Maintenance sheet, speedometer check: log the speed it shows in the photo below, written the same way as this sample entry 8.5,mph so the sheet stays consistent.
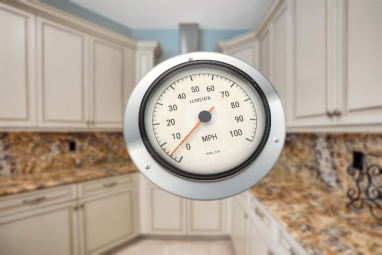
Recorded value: 4,mph
